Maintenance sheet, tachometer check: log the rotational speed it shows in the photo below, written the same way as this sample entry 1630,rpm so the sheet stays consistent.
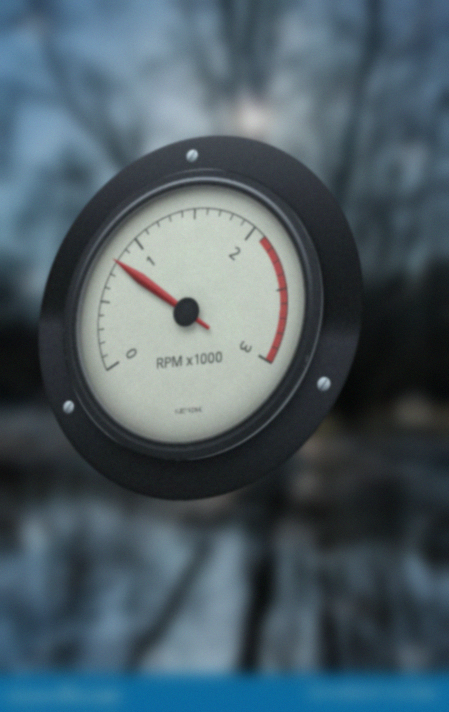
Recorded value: 800,rpm
